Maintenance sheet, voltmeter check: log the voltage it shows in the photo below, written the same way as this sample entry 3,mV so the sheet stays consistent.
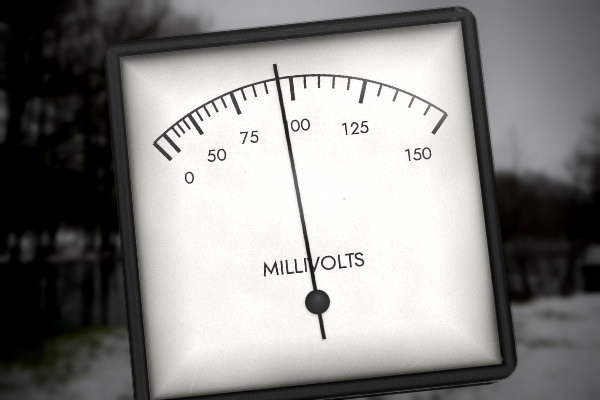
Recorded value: 95,mV
